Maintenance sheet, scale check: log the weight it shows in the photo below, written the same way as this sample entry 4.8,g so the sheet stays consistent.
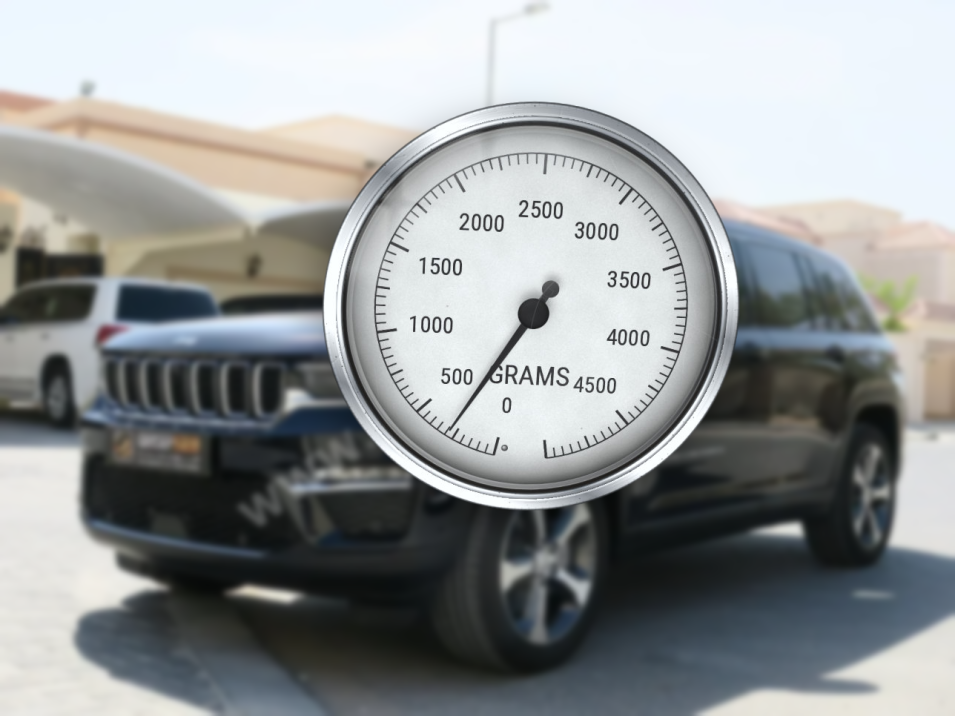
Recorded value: 300,g
